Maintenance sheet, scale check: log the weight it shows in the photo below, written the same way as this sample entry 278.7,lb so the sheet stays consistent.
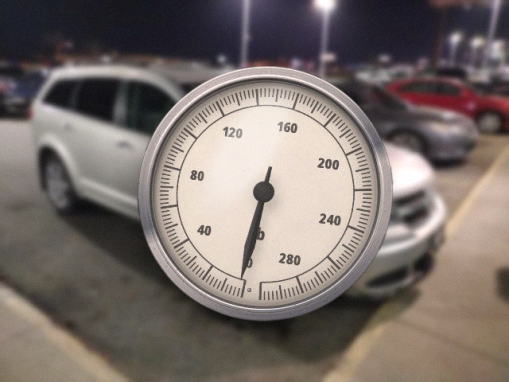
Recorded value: 2,lb
